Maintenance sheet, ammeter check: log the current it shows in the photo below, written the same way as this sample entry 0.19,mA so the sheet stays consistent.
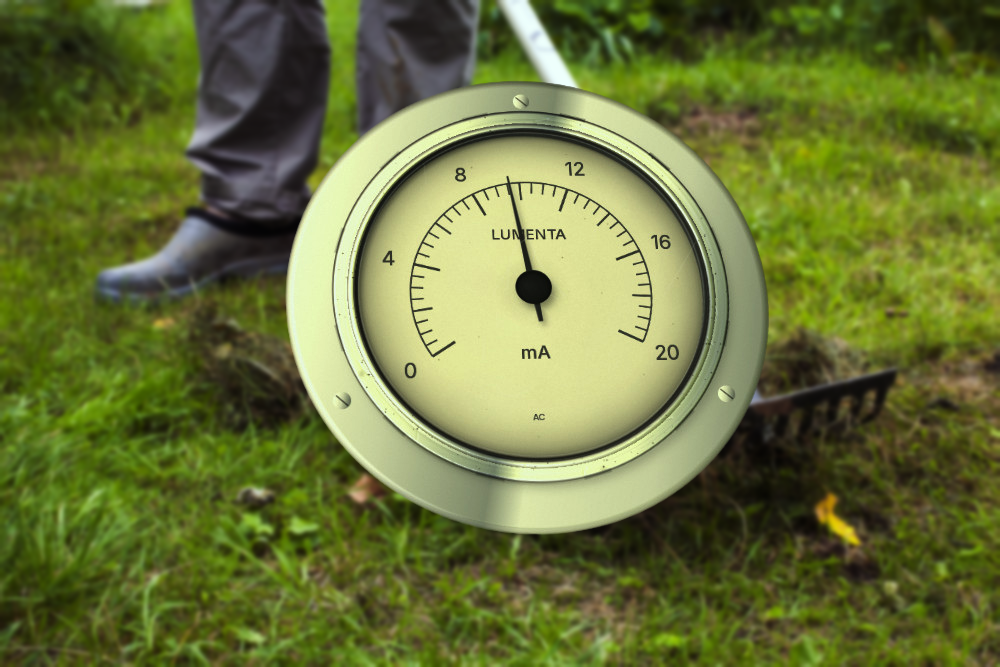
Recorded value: 9.5,mA
